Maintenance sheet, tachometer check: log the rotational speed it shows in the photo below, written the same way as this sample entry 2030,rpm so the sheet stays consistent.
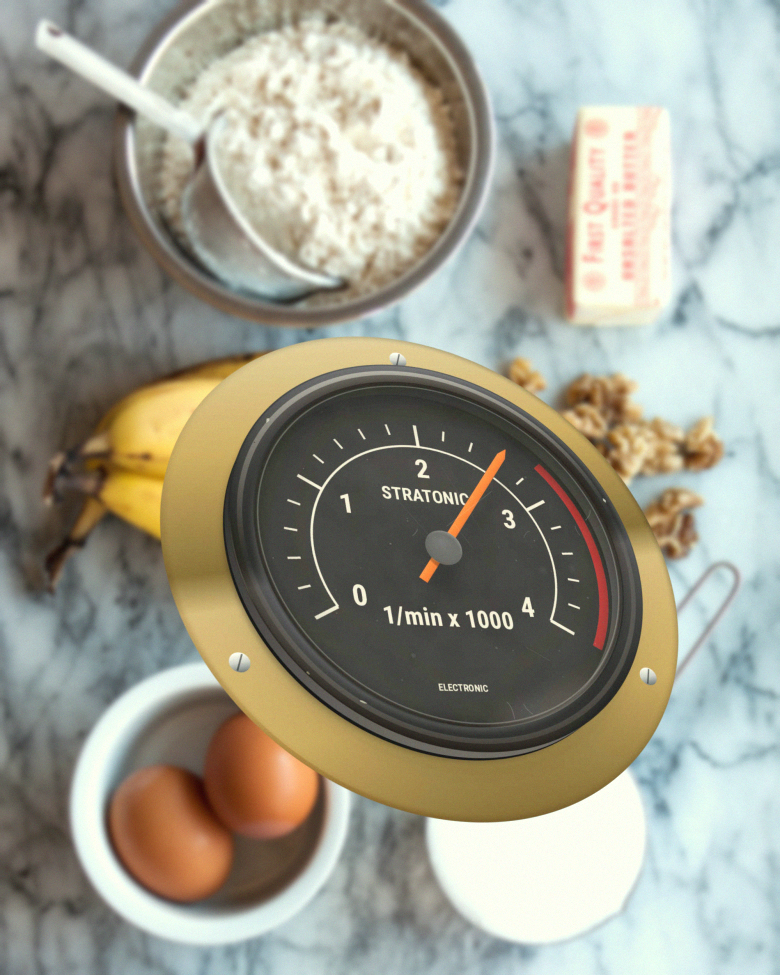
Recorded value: 2600,rpm
